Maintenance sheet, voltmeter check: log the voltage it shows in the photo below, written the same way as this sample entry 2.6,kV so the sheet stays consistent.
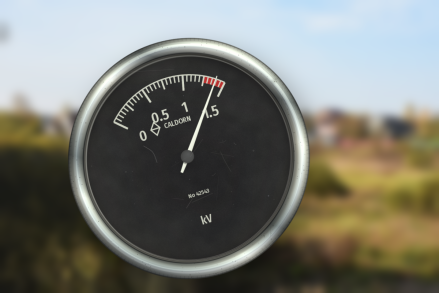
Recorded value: 1.4,kV
